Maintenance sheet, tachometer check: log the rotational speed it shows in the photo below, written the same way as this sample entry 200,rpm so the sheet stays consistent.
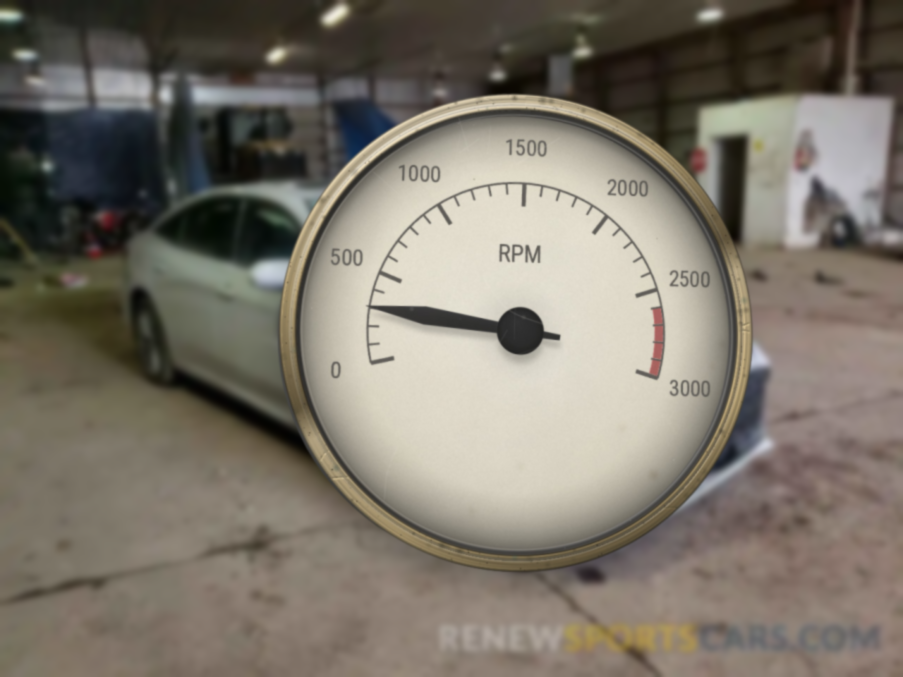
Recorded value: 300,rpm
